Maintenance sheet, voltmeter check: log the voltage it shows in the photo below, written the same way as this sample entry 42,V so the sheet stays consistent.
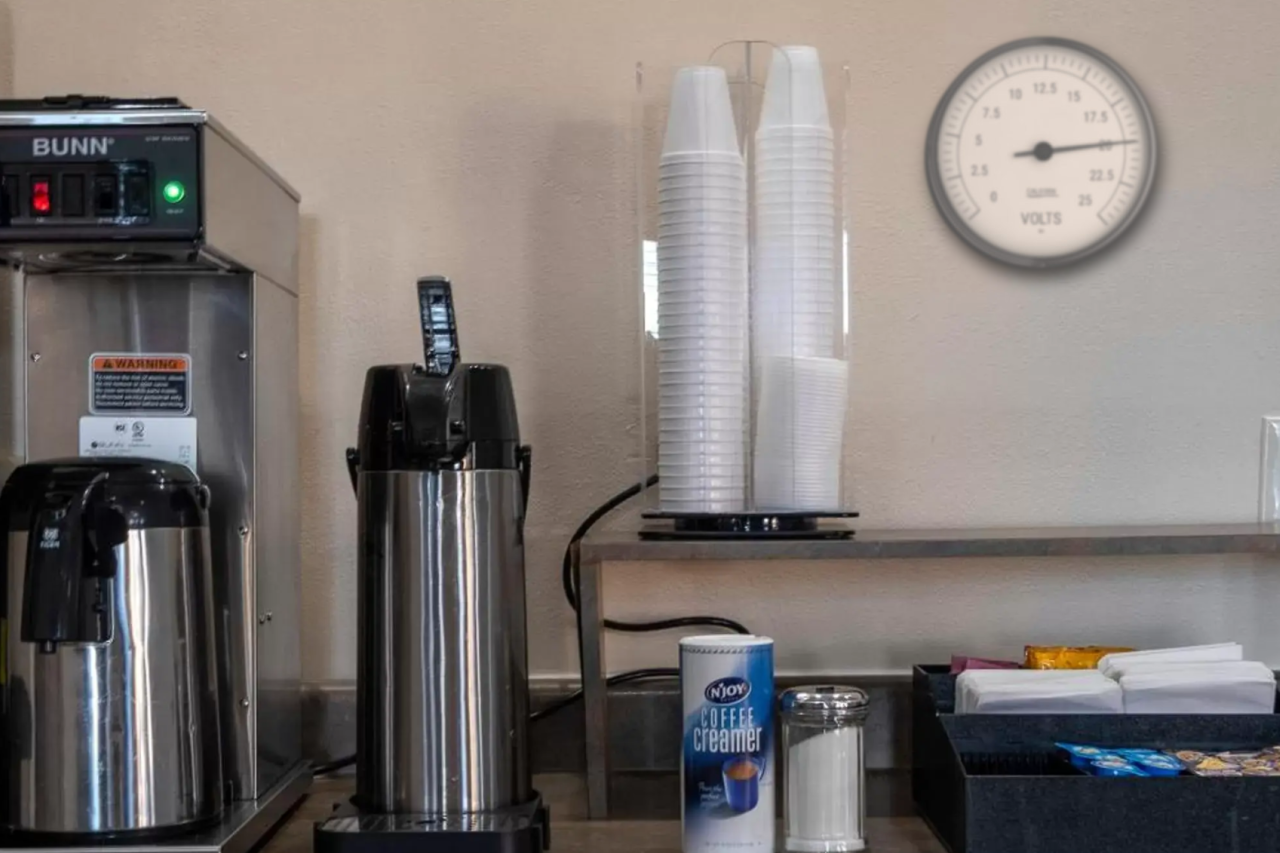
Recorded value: 20,V
